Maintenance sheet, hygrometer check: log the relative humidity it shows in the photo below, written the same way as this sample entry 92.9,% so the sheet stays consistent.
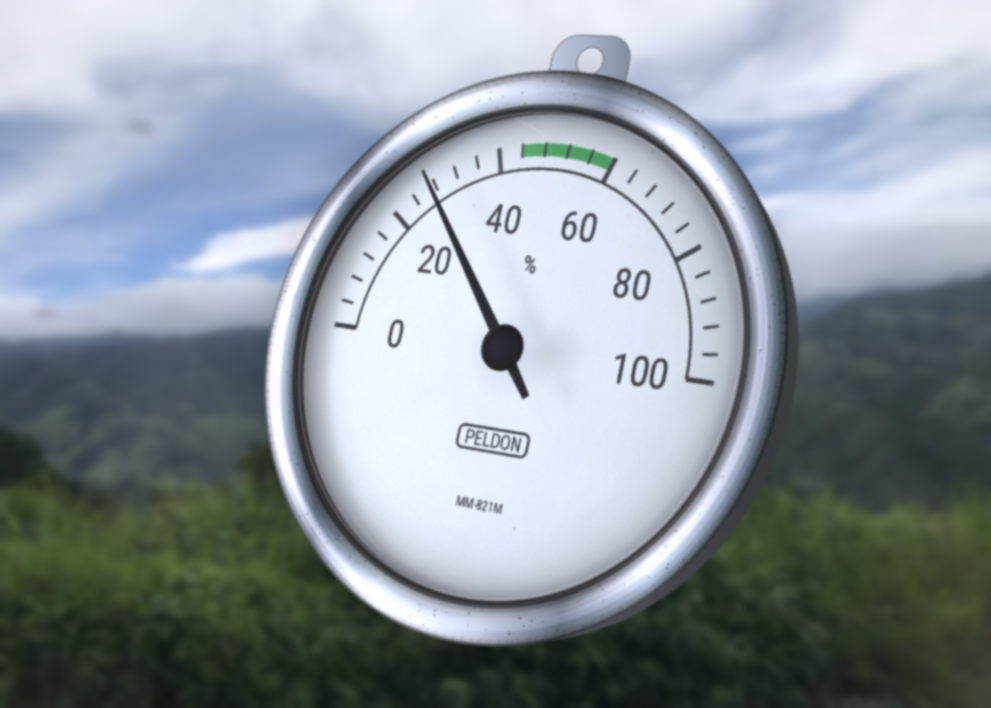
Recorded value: 28,%
